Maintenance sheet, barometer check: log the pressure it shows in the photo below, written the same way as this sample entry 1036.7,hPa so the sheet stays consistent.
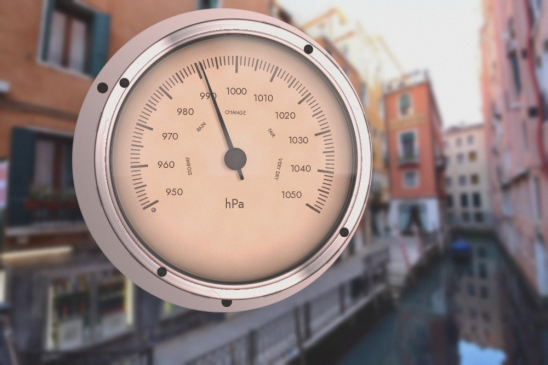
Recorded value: 991,hPa
